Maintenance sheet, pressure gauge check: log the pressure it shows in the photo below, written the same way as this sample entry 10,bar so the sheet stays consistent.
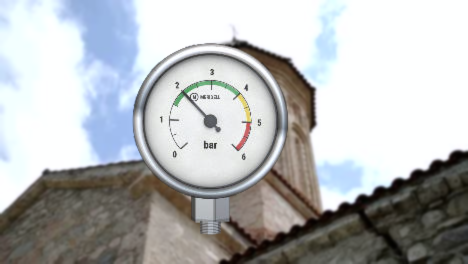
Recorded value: 2,bar
